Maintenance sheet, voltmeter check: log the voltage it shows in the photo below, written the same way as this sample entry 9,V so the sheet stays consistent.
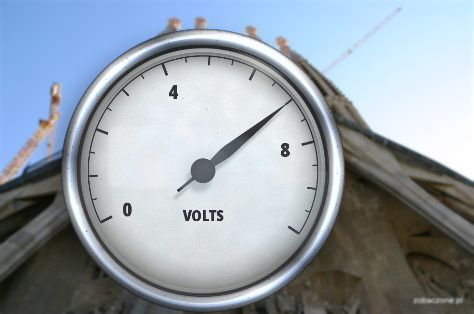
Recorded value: 7,V
